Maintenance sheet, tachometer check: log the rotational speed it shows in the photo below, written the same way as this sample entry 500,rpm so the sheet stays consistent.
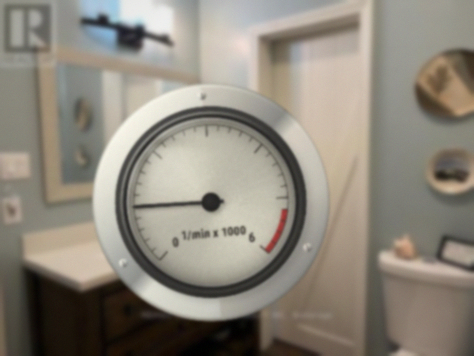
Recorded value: 1000,rpm
